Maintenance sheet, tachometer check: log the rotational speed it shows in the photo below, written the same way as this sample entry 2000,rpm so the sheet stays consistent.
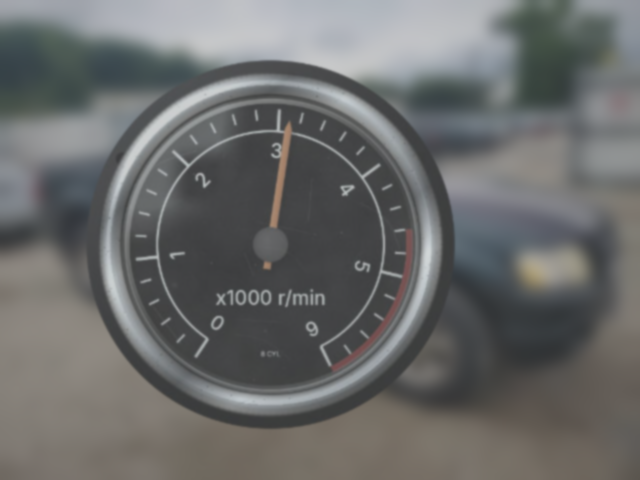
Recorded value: 3100,rpm
